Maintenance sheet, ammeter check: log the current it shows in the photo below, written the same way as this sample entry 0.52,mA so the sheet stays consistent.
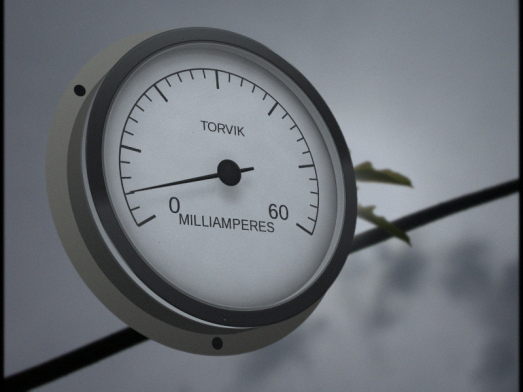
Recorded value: 4,mA
